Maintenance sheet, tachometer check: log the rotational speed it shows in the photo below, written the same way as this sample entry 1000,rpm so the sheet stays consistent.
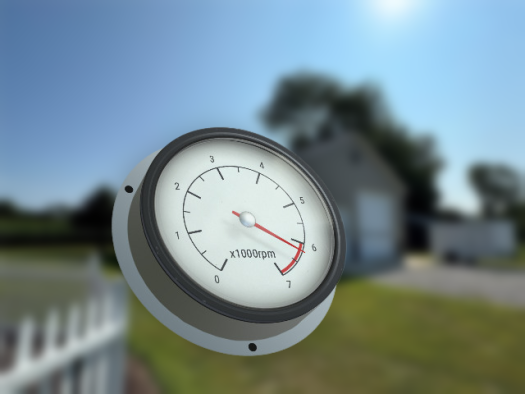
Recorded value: 6250,rpm
